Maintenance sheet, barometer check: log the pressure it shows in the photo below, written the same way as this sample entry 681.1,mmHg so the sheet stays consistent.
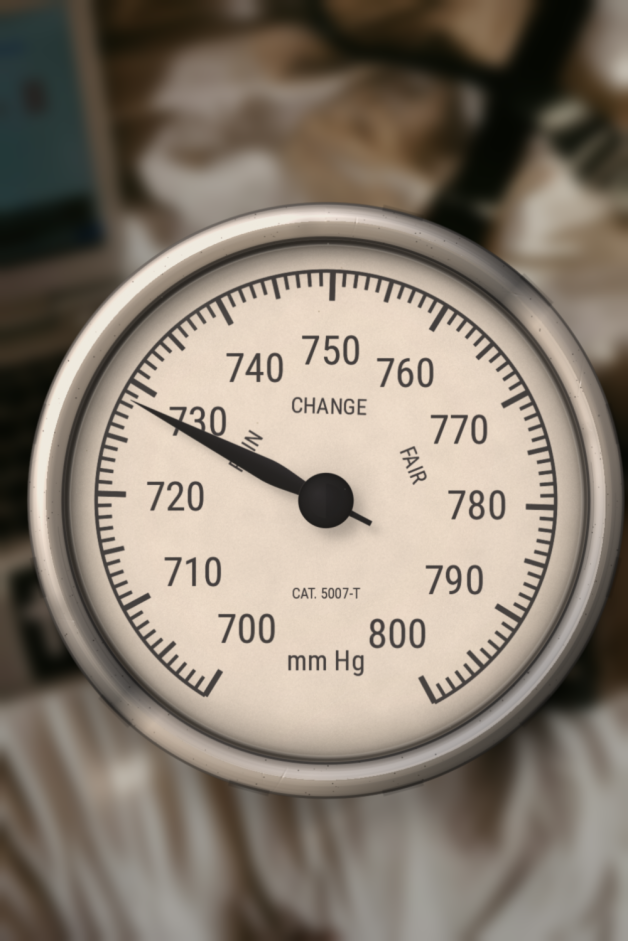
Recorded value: 728.5,mmHg
